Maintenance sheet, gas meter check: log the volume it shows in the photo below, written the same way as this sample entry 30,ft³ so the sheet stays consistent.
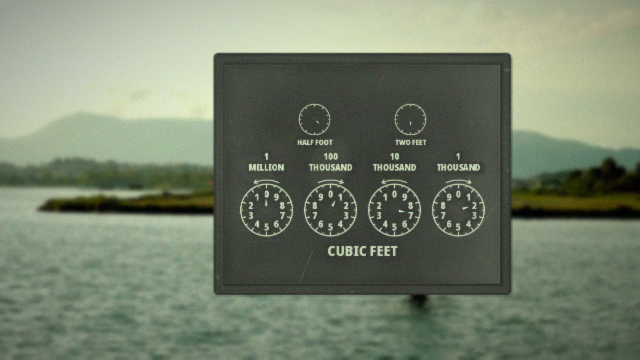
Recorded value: 7200,ft³
